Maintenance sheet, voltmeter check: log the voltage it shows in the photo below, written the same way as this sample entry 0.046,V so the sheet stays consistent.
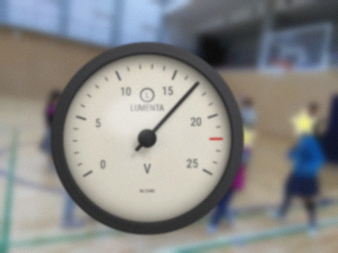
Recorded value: 17,V
